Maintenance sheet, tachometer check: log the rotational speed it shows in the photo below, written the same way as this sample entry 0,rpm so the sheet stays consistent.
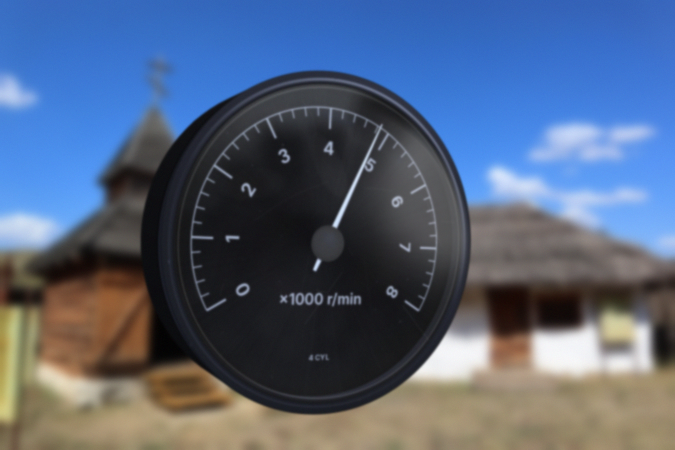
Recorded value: 4800,rpm
